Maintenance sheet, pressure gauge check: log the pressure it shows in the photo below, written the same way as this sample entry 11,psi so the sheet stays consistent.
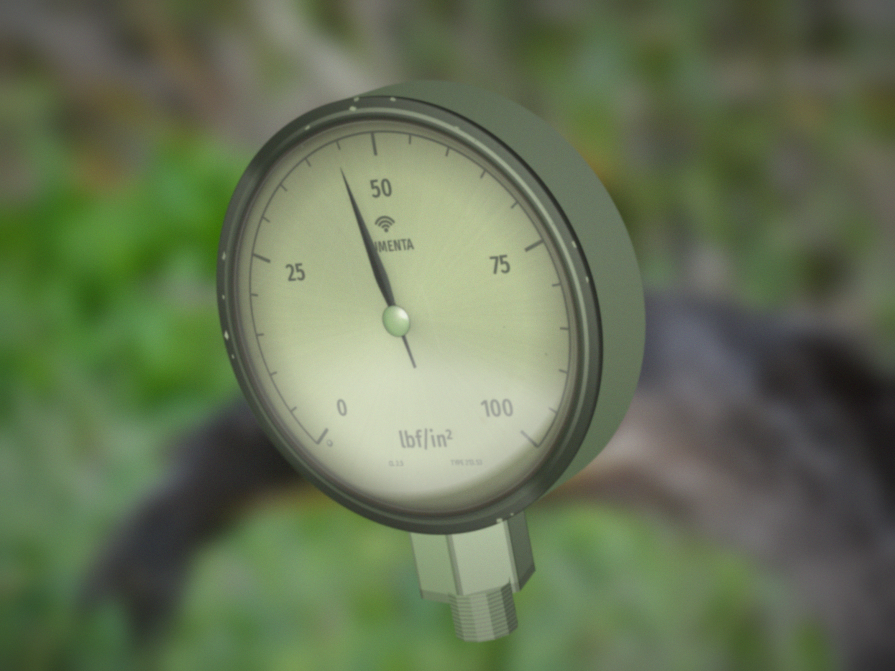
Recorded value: 45,psi
